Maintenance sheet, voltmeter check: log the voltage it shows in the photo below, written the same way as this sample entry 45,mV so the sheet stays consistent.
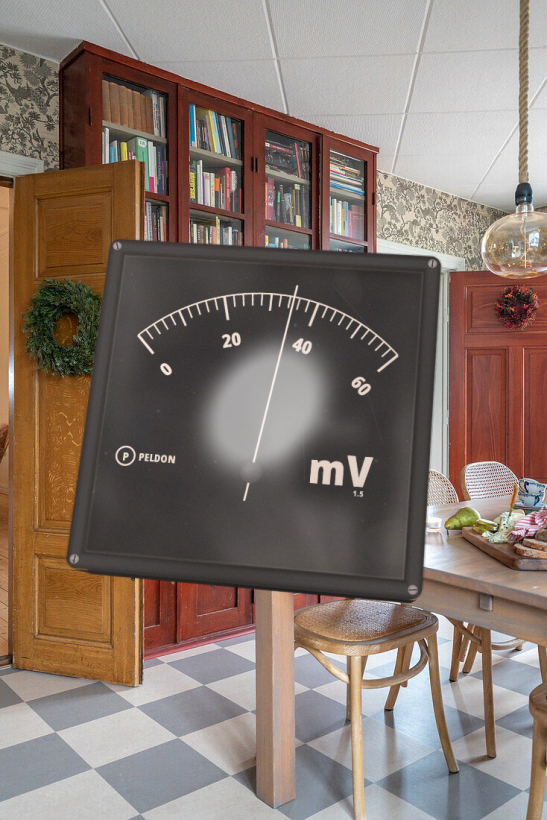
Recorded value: 35,mV
